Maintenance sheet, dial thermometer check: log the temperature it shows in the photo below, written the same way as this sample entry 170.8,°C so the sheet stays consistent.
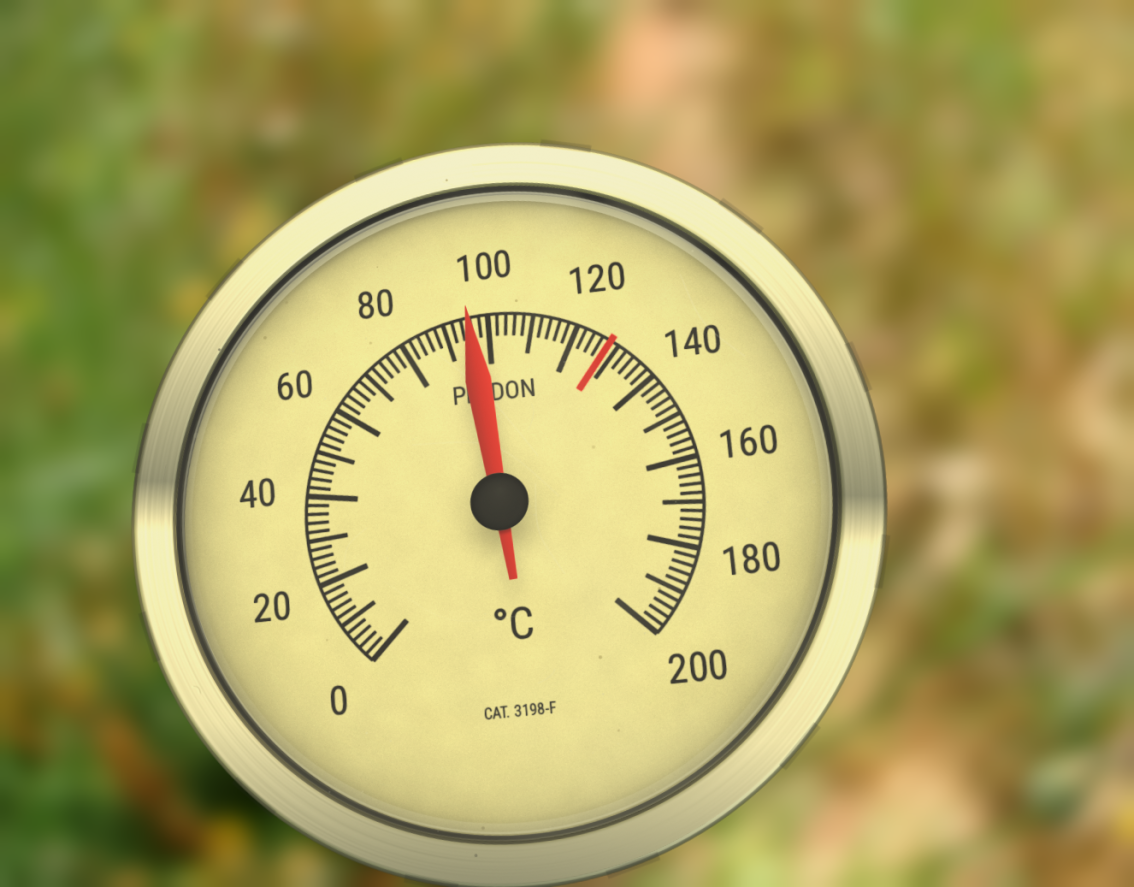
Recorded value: 96,°C
